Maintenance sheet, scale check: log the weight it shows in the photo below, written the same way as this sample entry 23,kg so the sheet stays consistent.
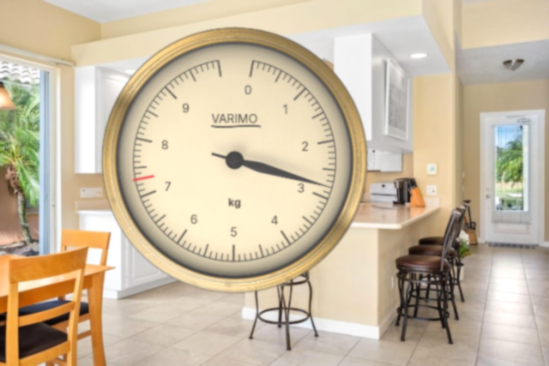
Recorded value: 2.8,kg
